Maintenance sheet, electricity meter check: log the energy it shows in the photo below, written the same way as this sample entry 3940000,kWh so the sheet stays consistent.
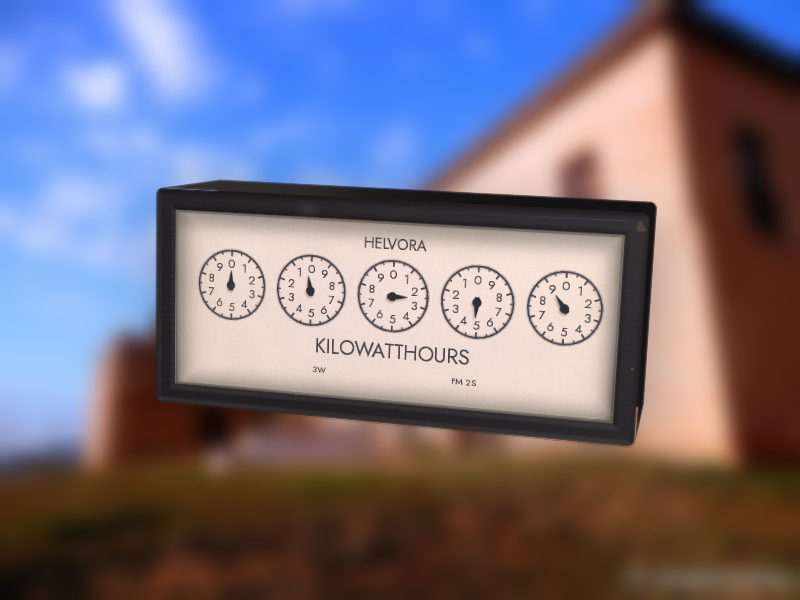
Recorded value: 249,kWh
